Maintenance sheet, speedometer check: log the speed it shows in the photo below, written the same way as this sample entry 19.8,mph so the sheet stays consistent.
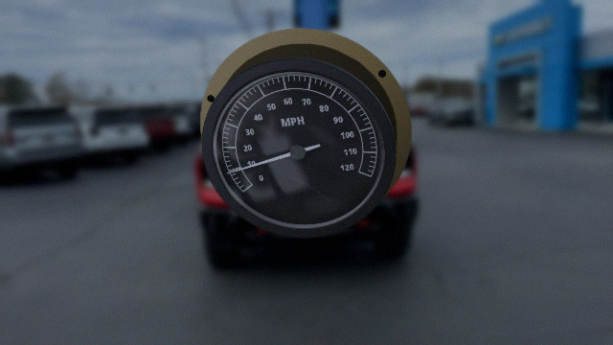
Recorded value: 10,mph
